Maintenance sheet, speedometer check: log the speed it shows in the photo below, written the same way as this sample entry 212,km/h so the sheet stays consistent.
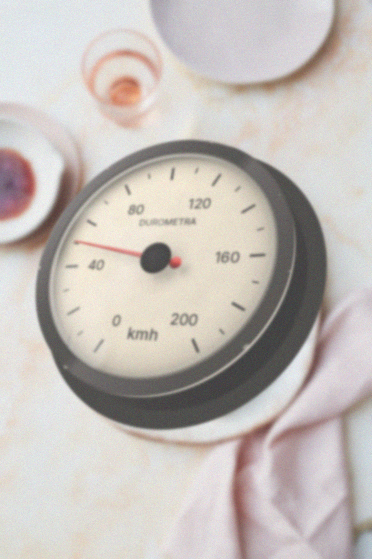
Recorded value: 50,km/h
